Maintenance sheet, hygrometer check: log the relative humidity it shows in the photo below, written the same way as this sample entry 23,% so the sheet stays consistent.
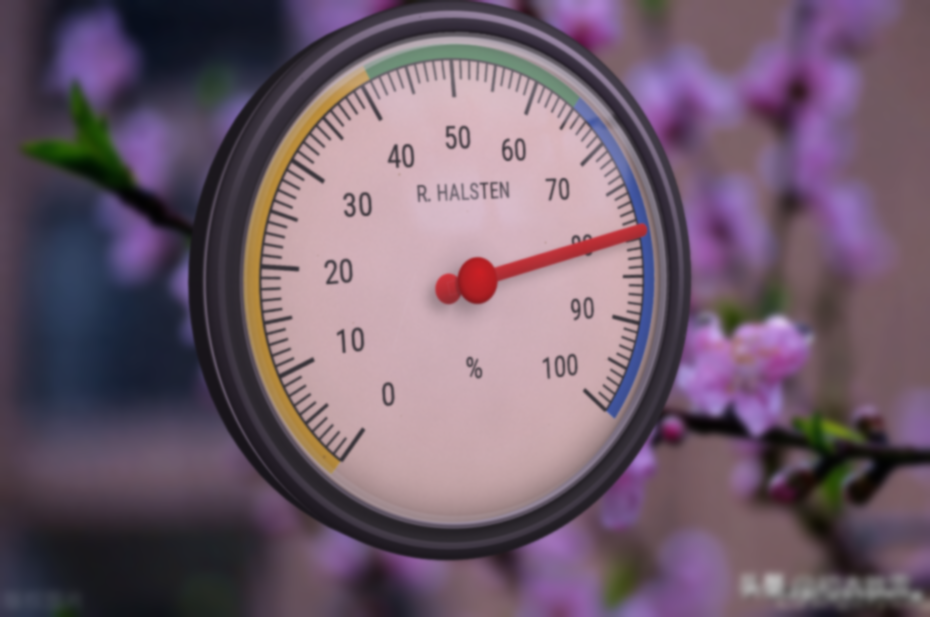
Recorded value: 80,%
